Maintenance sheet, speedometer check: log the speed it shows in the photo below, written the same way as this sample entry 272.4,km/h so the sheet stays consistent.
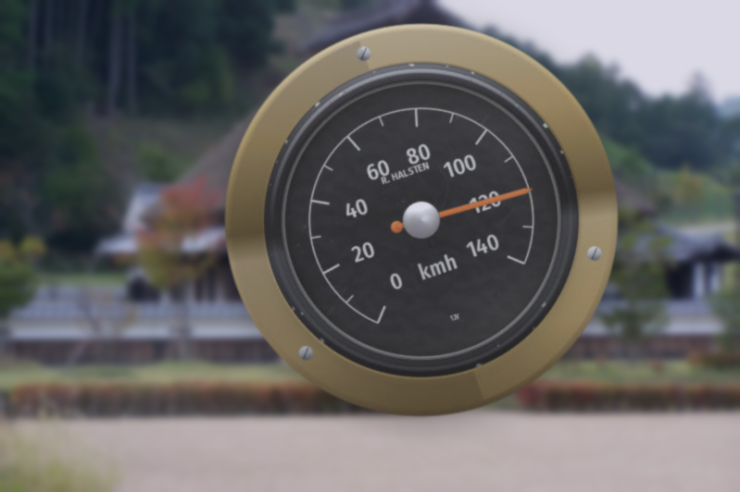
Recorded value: 120,km/h
